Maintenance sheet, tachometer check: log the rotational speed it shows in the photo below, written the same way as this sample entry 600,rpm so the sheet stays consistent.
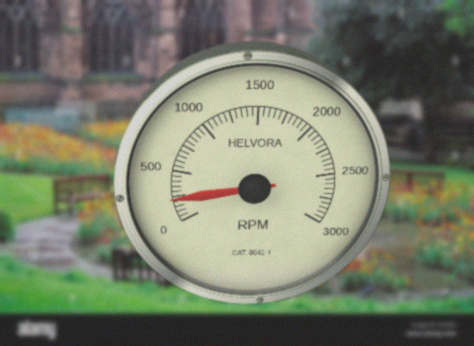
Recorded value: 250,rpm
